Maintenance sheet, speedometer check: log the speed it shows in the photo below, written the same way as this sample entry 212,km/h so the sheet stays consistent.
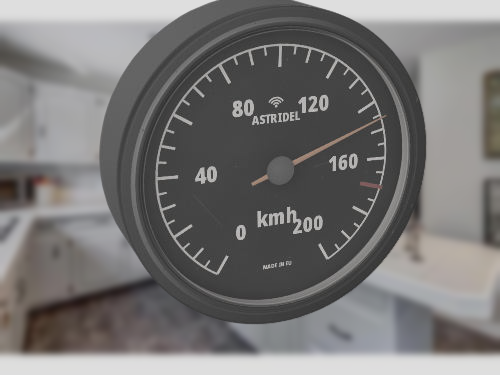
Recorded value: 145,km/h
